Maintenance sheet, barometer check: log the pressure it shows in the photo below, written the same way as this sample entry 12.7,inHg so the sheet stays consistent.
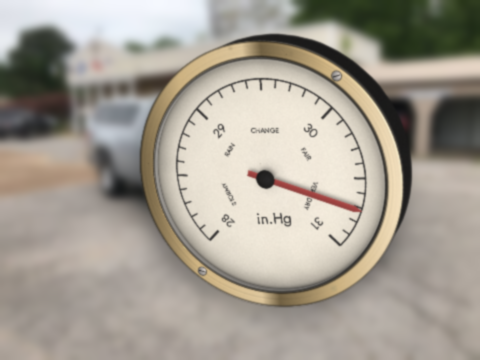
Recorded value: 30.7,inHg
